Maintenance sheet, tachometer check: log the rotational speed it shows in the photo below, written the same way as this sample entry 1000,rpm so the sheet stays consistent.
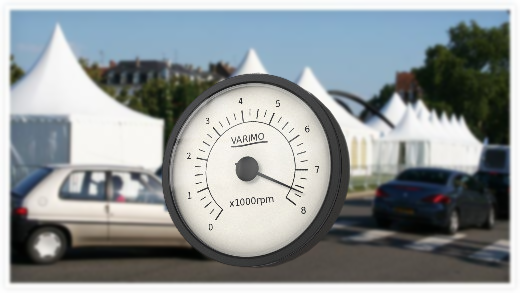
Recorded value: 7625,rpm
